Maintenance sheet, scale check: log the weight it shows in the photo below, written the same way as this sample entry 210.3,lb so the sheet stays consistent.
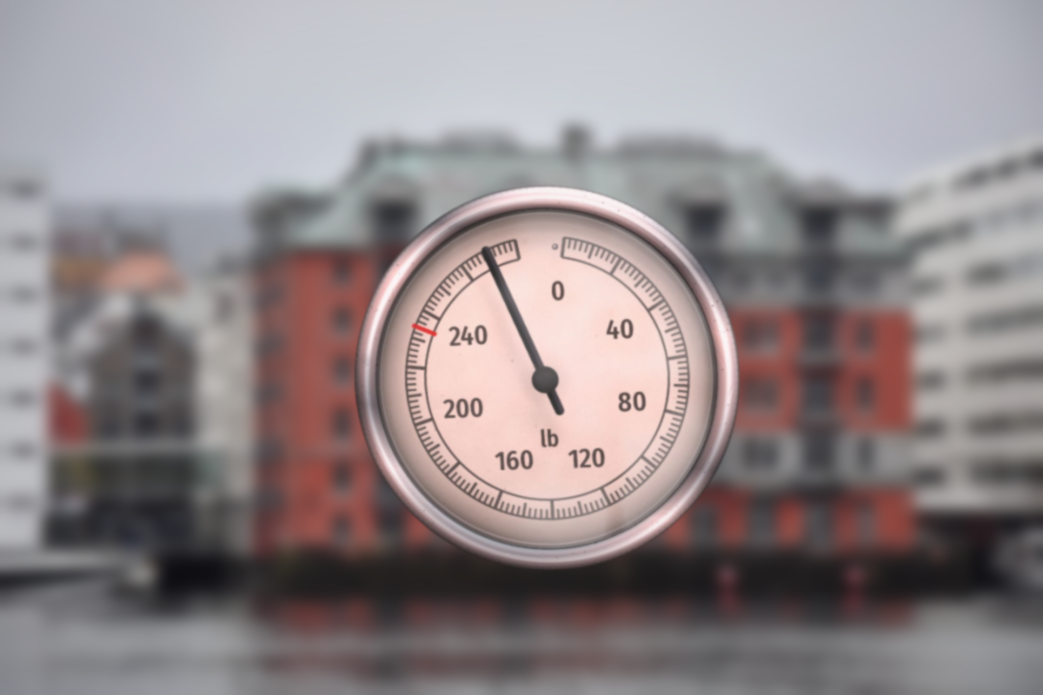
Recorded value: 270,lb
